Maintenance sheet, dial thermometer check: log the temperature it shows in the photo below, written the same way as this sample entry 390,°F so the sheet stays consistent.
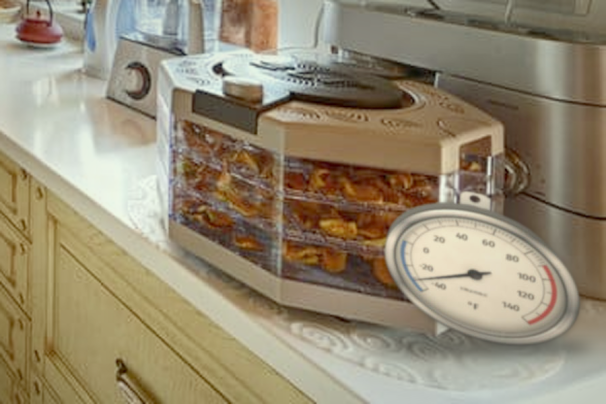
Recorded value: -30,°F
